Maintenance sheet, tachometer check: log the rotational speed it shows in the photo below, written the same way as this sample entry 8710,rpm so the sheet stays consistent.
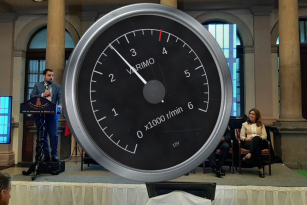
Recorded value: 2600,rpm
